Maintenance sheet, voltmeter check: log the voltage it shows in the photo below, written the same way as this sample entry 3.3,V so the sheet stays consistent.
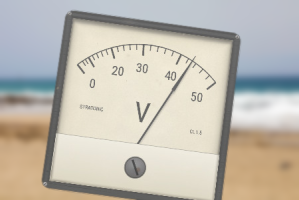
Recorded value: 43,V
